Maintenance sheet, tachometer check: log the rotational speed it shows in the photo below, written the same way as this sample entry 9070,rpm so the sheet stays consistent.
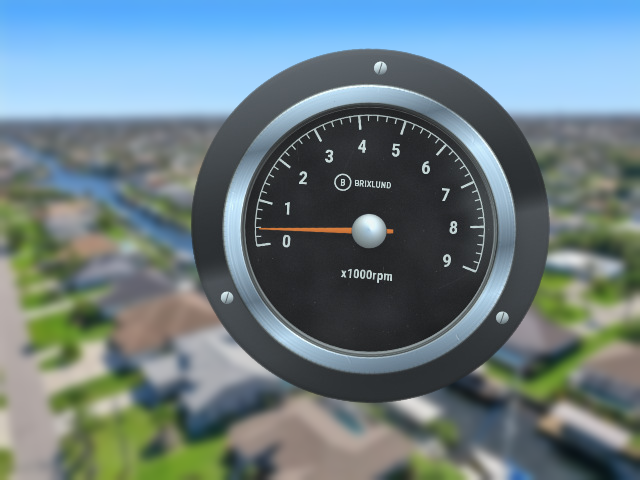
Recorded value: 400,rpm
